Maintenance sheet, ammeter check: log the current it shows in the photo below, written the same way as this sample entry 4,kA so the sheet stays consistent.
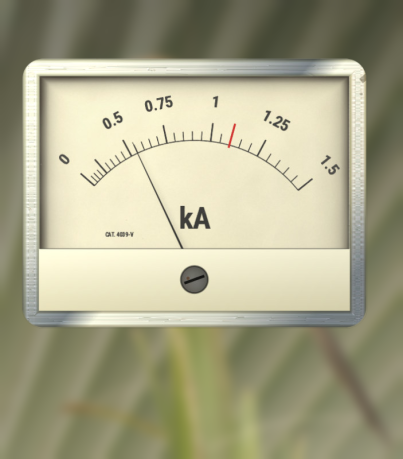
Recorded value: 0.55,kA
